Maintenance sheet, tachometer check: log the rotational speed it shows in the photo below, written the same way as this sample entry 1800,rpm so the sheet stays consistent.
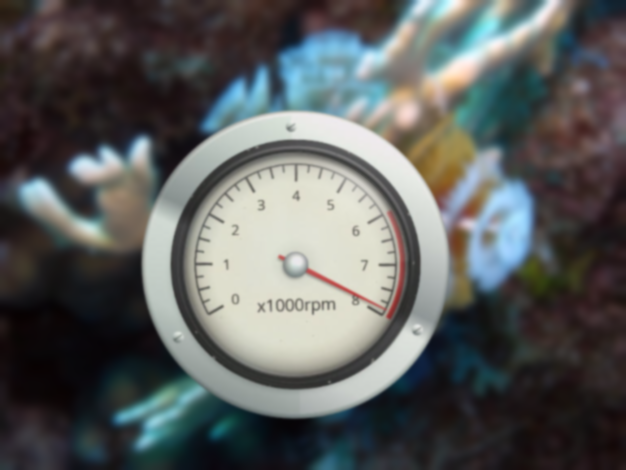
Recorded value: 7875,rpm
